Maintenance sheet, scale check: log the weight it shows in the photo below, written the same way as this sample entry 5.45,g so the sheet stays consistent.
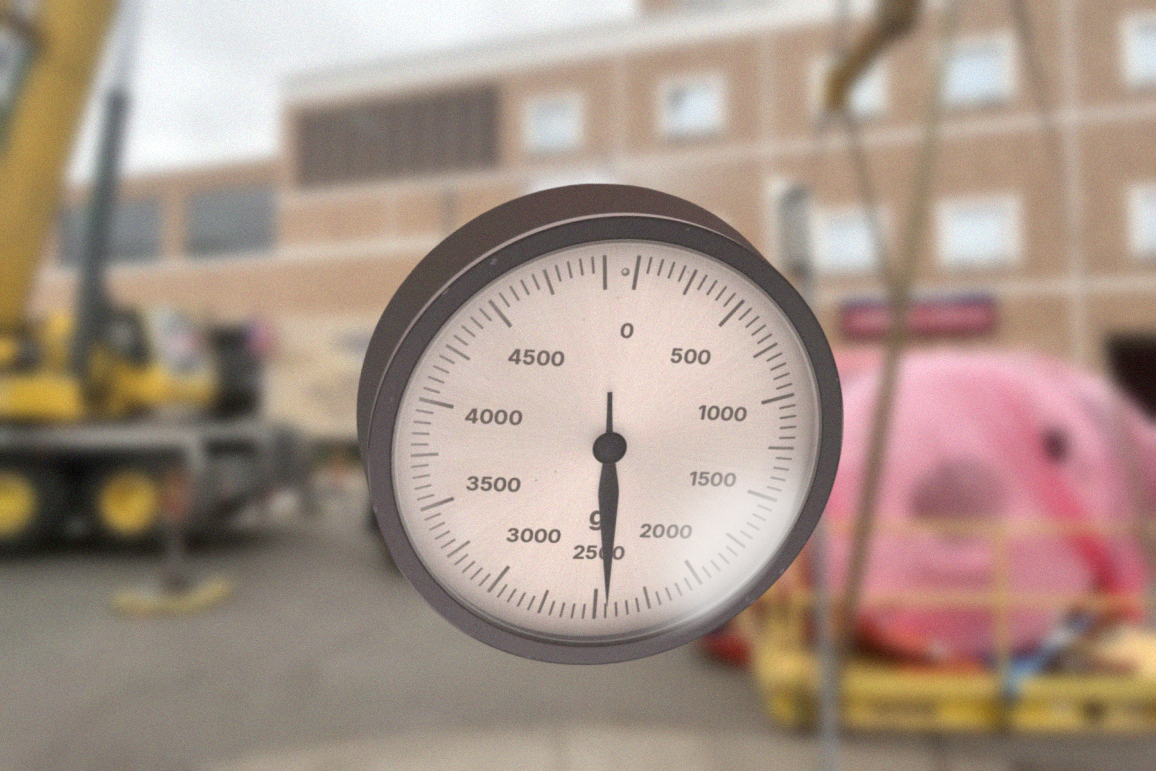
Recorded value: 2450,g
